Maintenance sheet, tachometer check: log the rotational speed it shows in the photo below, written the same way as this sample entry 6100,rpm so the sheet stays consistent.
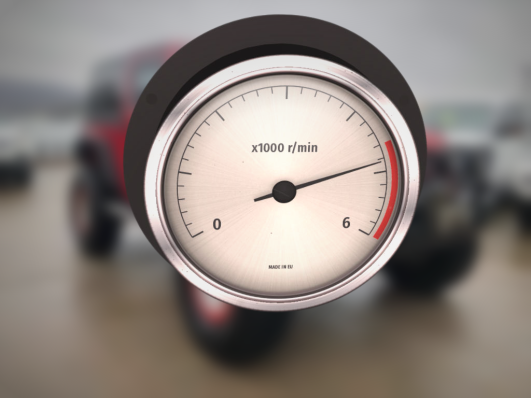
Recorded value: 4800,rpm
